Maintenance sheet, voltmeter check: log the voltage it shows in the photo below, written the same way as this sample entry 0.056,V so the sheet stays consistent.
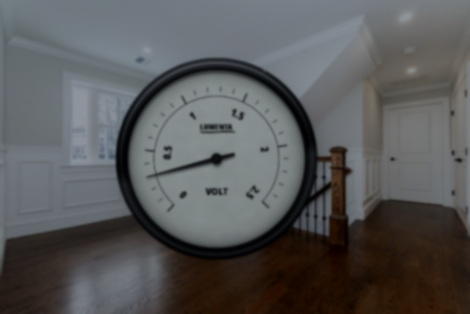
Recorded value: 0.3,V
